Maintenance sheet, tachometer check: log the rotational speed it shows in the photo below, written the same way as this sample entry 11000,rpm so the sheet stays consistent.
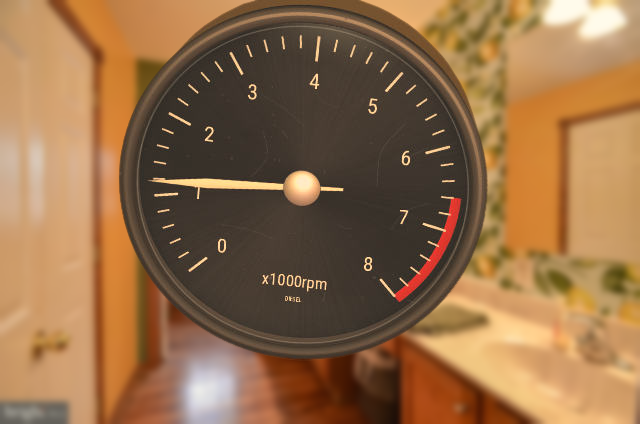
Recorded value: 1200,rpm
